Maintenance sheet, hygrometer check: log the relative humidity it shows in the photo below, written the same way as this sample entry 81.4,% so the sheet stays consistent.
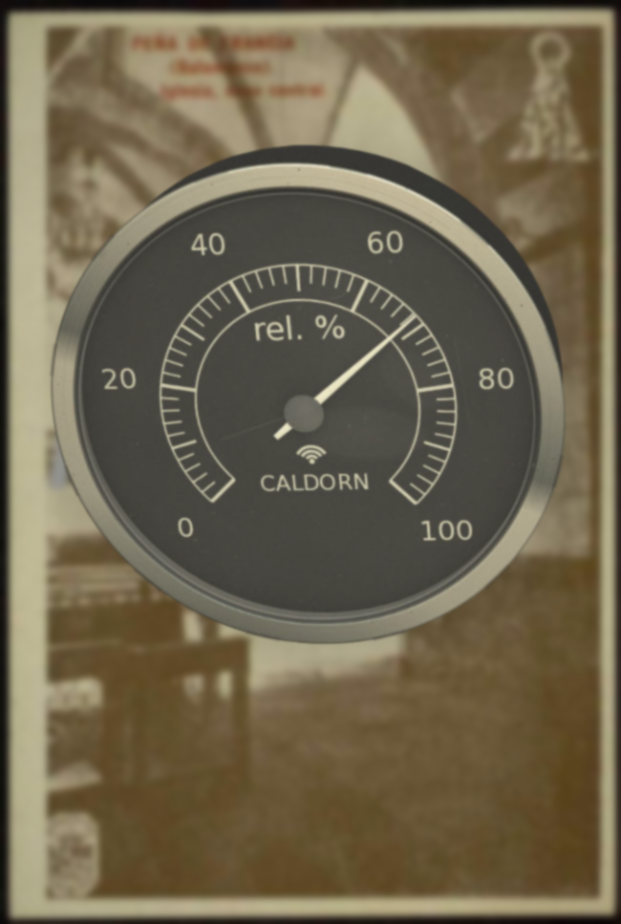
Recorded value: 68,%
